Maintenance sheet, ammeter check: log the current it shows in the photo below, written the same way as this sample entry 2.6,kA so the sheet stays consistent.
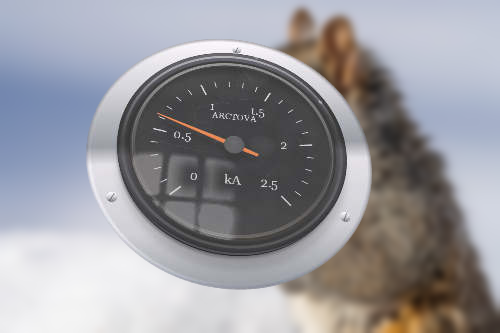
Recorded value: 0.6,kA
